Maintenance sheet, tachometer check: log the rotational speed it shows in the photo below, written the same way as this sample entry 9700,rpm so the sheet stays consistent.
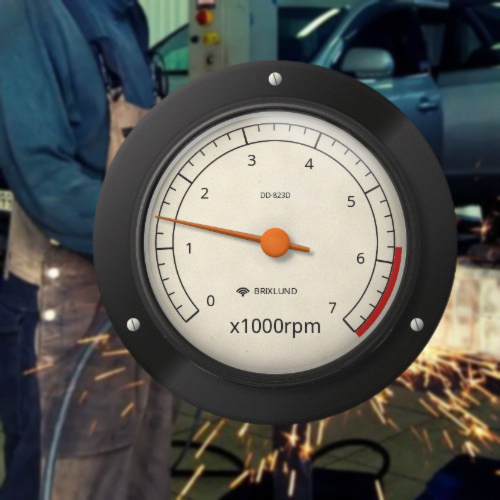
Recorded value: 1400,rpm
